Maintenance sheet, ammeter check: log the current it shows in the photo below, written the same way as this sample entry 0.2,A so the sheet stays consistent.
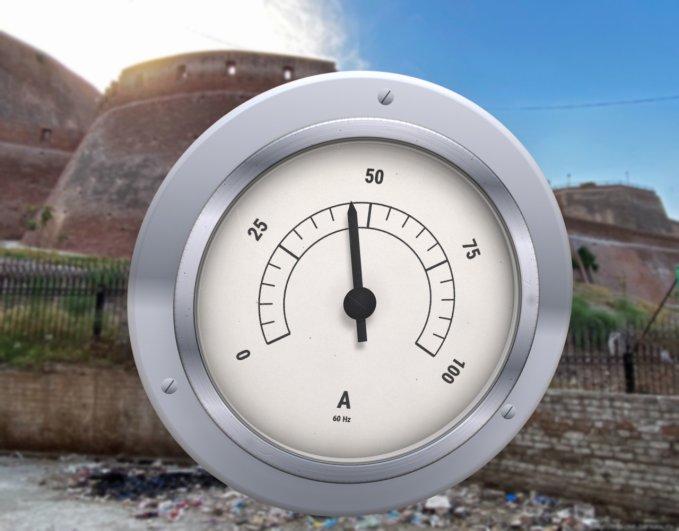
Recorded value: 45,A
